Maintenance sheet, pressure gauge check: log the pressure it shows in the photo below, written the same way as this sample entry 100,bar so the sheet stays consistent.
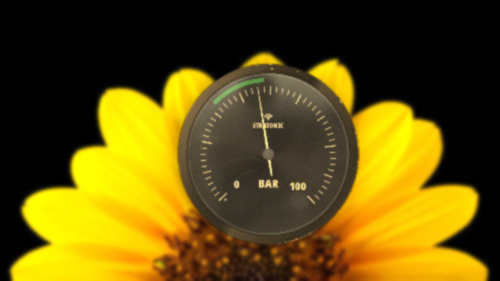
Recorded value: 46,bar
